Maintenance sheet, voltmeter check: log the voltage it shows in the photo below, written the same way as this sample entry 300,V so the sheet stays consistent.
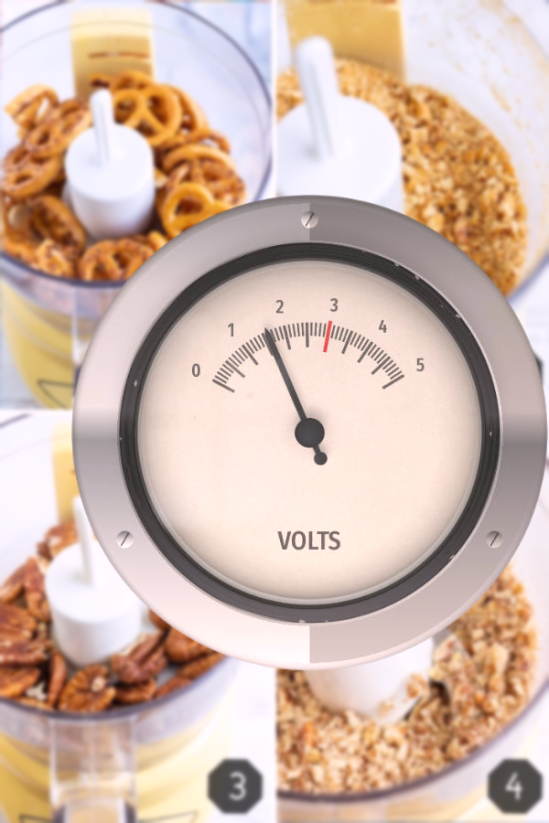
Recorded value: 1.6,V
